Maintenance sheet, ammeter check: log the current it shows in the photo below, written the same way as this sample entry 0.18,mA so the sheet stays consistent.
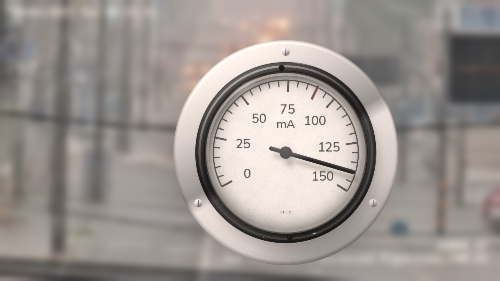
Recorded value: 140,mA
